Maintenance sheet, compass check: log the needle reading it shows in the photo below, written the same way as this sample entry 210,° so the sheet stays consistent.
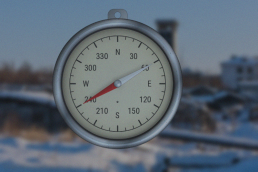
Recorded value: 240,°
